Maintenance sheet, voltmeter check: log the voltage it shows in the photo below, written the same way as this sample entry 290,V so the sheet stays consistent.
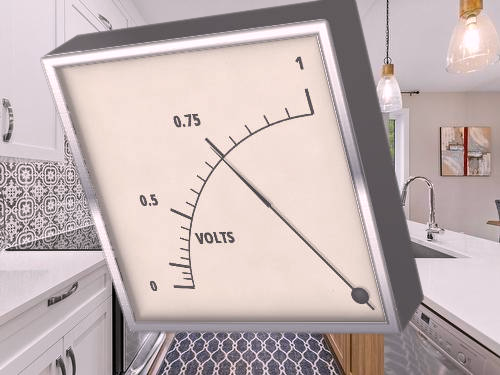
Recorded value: 0.75,V
